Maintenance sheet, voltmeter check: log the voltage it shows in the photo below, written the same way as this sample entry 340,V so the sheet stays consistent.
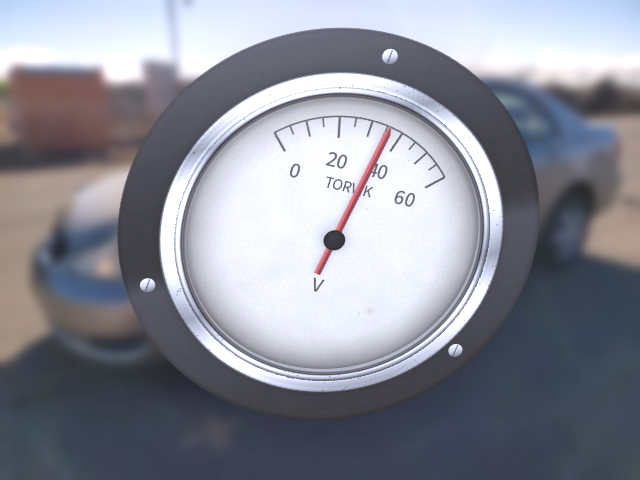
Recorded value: 35,V
